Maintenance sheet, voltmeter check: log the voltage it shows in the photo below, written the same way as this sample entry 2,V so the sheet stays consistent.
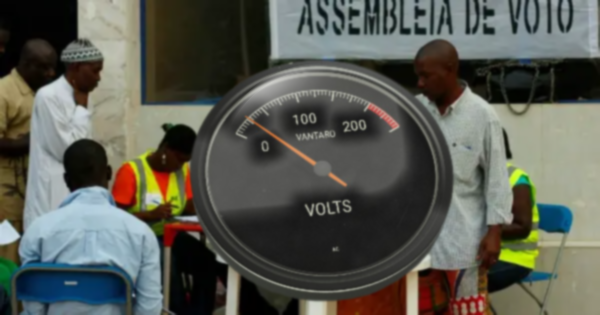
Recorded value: 25,V
